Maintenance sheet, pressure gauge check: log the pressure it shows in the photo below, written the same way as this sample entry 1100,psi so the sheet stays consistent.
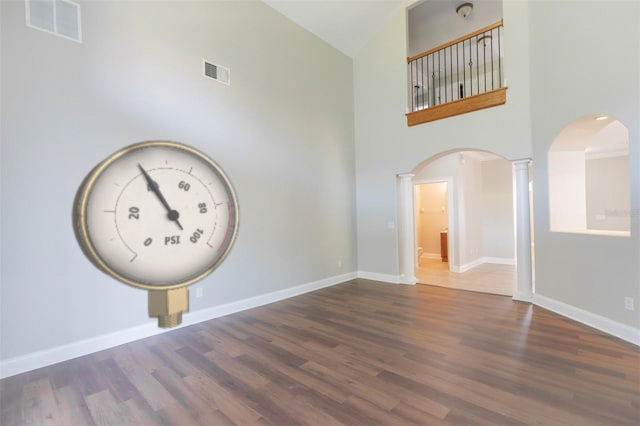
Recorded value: 40,psi
